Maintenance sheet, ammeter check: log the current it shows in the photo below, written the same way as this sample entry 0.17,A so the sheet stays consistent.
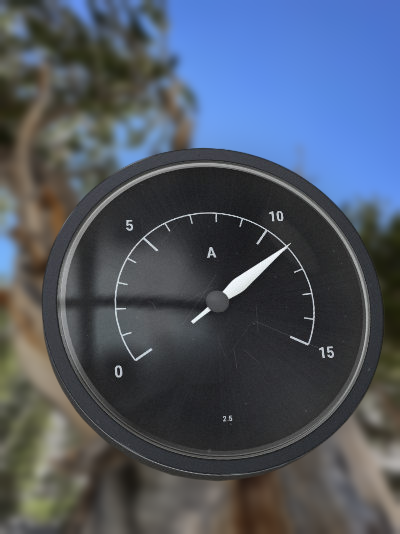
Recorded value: 11,A
